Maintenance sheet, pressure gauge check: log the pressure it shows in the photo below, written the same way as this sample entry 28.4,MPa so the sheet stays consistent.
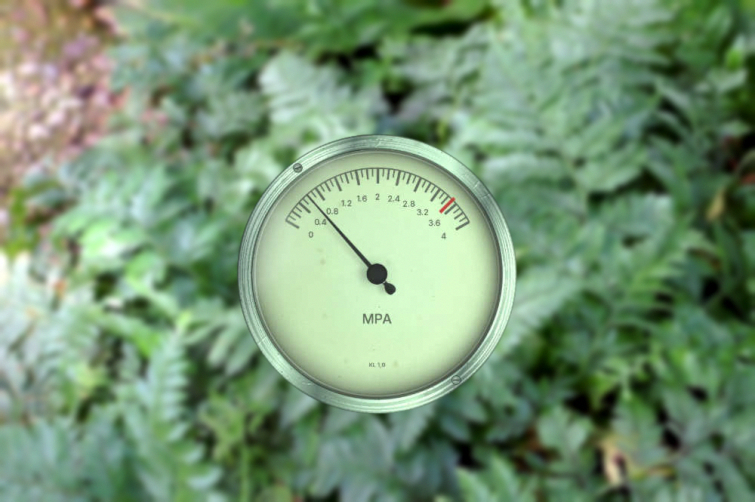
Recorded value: 0.6,MPa
